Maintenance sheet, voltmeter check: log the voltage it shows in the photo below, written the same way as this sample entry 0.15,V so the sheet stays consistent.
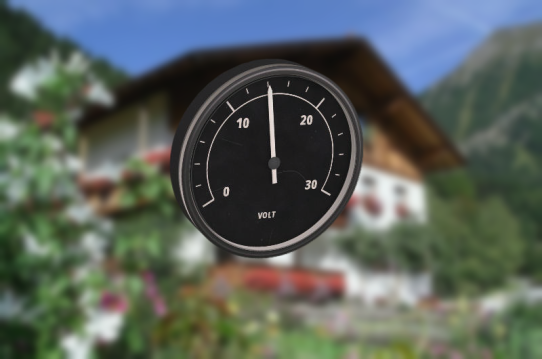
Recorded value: 14,V
